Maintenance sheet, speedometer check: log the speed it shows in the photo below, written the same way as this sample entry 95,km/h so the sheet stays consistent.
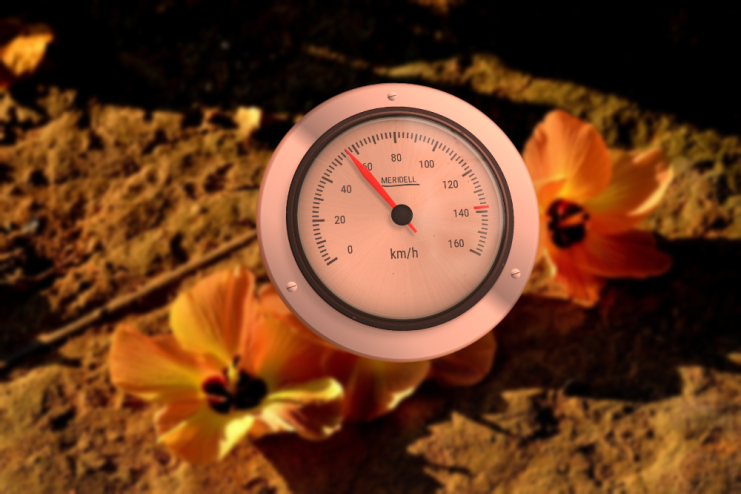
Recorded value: 56,km/h
